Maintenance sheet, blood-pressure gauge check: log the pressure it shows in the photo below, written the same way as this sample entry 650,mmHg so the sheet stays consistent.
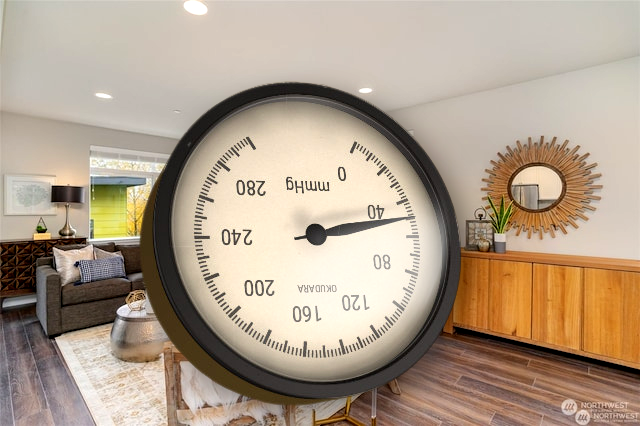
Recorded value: 50,mmHg
